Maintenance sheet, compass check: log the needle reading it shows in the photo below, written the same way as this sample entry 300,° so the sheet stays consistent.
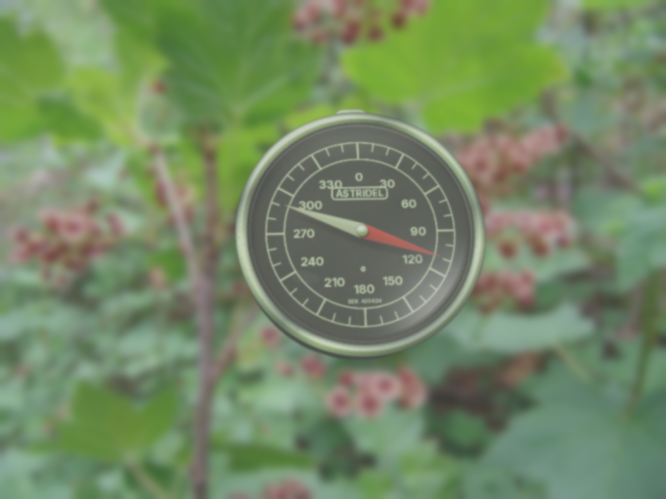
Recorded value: 110,°
